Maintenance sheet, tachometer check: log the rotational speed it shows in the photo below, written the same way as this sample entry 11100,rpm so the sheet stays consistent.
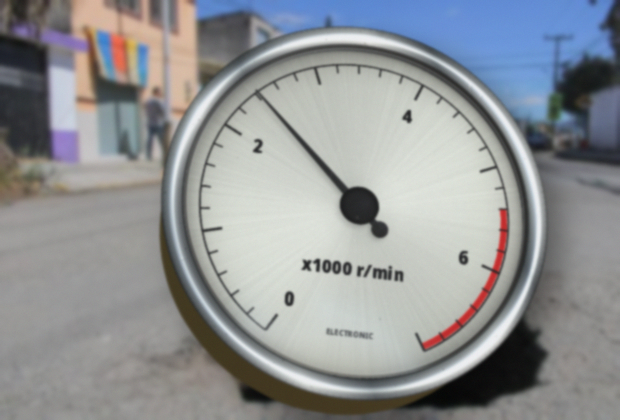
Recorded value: 2400,rpm
